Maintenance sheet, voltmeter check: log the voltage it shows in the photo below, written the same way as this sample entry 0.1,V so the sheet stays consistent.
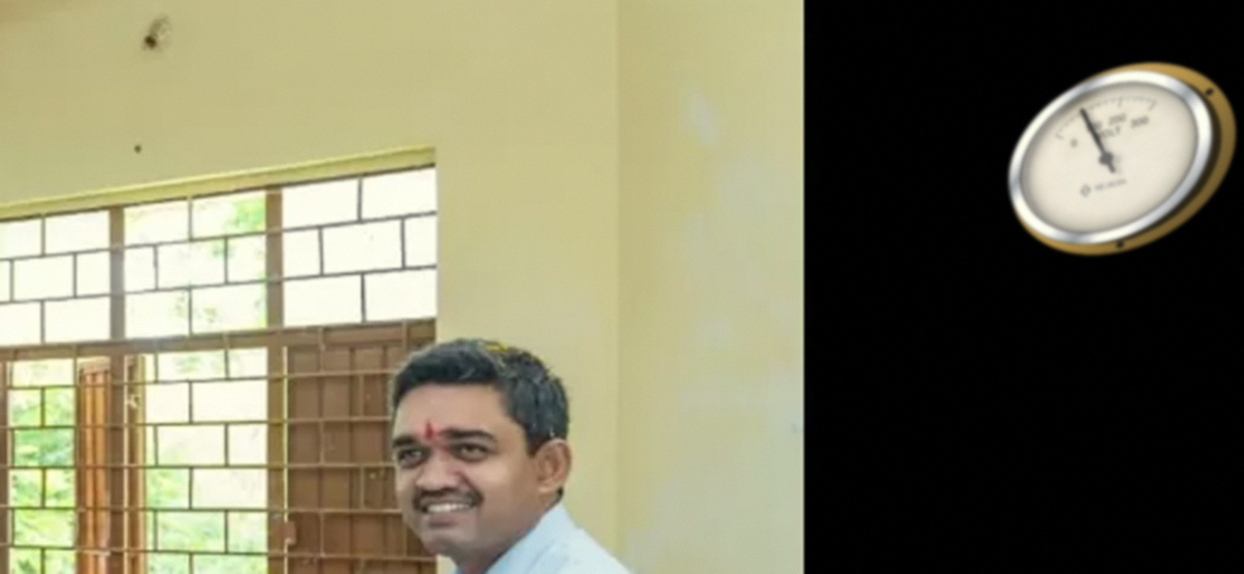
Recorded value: 100,V
